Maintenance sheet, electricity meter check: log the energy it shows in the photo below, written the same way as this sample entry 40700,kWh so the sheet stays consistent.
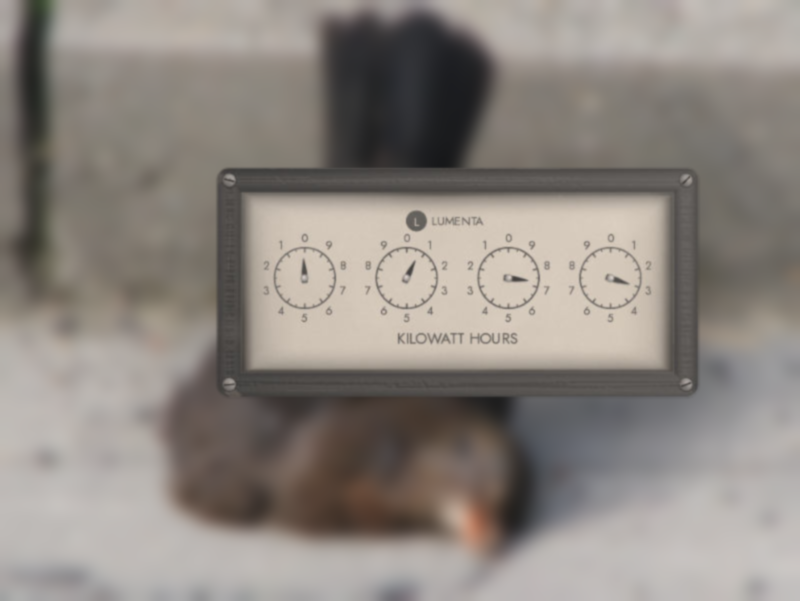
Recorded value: 73,kWh
